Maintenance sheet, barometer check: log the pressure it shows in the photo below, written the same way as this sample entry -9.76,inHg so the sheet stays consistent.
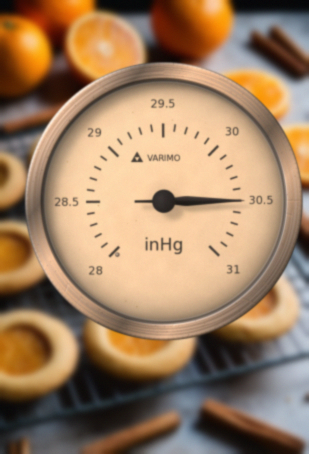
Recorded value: 30.5,inHg
